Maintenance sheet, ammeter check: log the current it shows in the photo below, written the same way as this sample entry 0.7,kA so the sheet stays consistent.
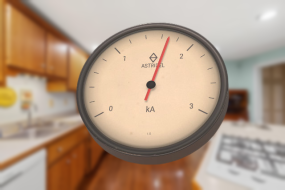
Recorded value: 1.7,kA
